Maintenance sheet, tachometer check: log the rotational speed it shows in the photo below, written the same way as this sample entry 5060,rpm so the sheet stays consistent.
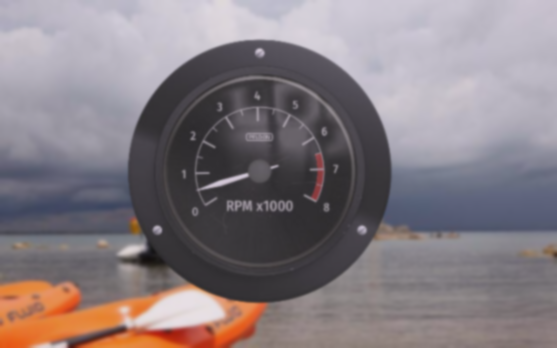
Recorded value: 500,rpm
